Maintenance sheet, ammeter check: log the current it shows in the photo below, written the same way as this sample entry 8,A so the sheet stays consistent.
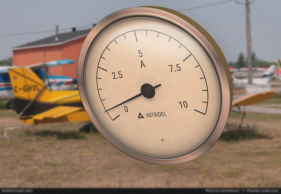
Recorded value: 0.5,A
